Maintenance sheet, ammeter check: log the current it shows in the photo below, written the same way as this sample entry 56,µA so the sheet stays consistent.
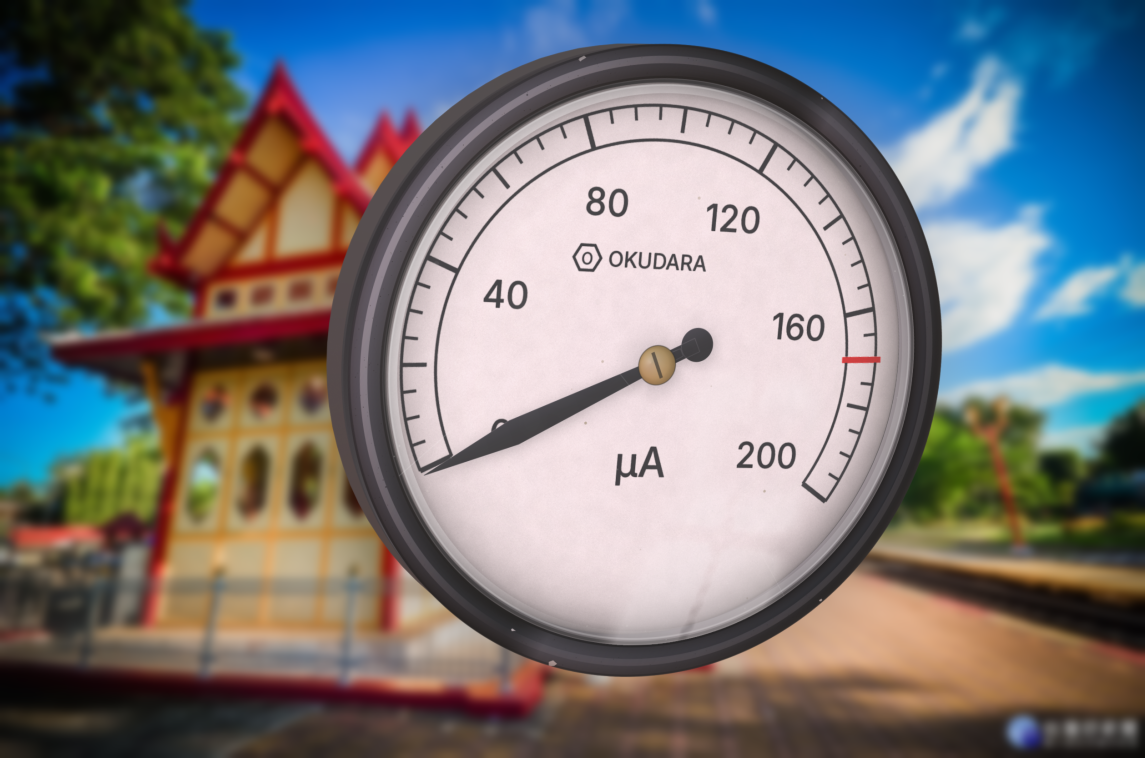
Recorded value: 0,µA
